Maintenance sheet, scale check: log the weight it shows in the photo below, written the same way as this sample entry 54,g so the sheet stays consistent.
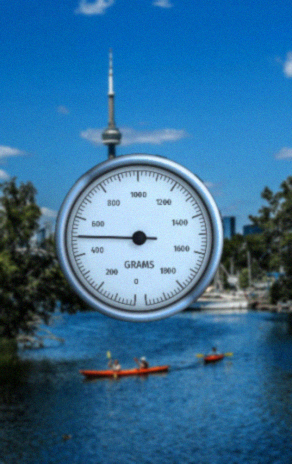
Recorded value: 500,g
